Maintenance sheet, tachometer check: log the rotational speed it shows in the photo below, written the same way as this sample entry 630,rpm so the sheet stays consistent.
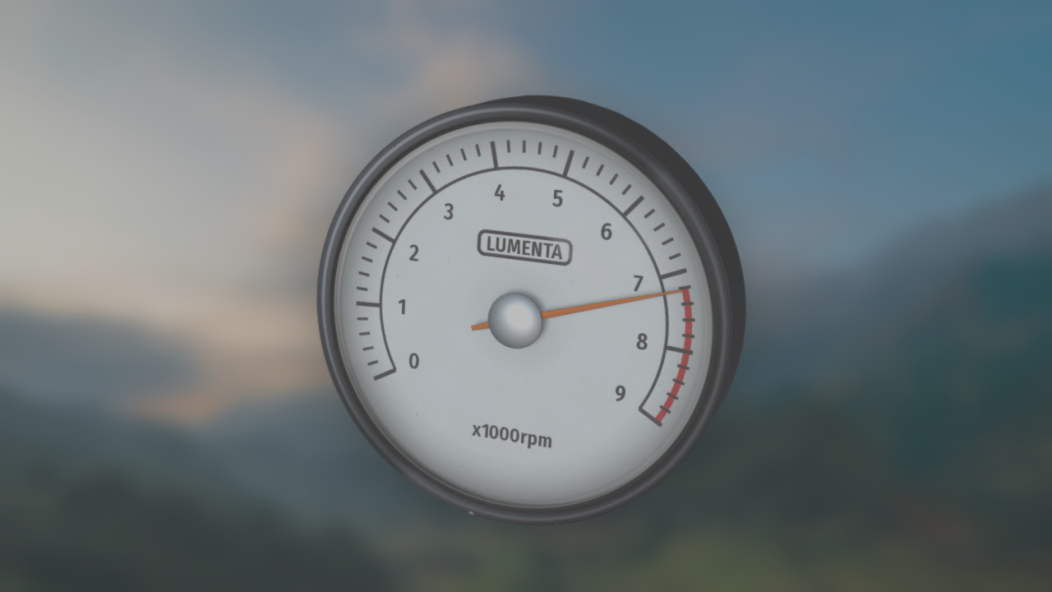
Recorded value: 7200,rpm
